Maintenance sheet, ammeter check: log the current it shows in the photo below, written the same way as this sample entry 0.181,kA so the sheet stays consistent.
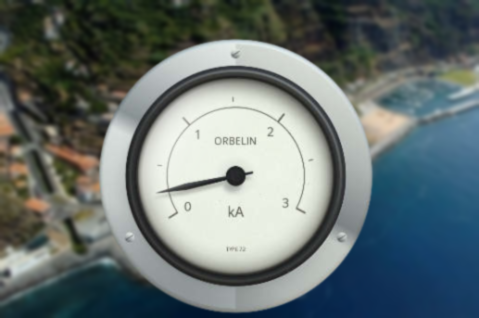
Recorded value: 0.25,kA
